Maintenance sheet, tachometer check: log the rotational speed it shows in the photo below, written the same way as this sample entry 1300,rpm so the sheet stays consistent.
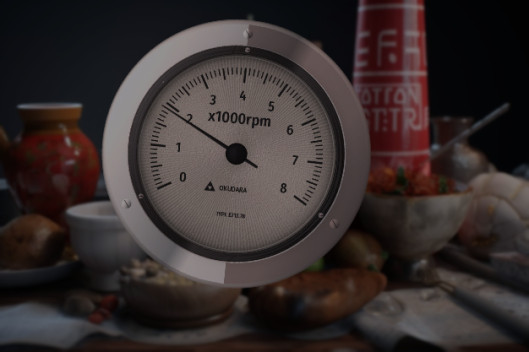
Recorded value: 1900,rpm
